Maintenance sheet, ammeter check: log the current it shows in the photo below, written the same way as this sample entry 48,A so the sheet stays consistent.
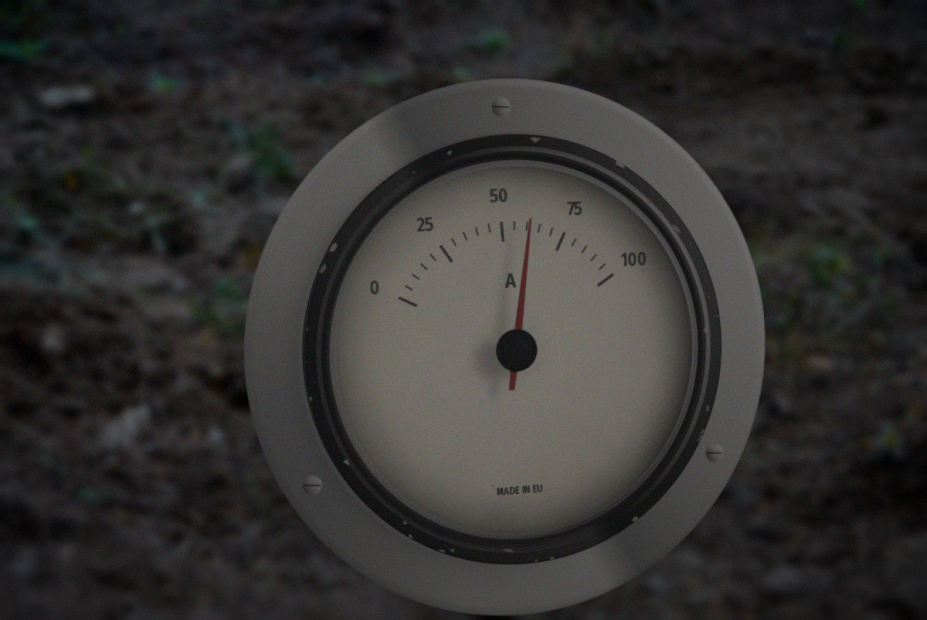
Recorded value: 60,A
